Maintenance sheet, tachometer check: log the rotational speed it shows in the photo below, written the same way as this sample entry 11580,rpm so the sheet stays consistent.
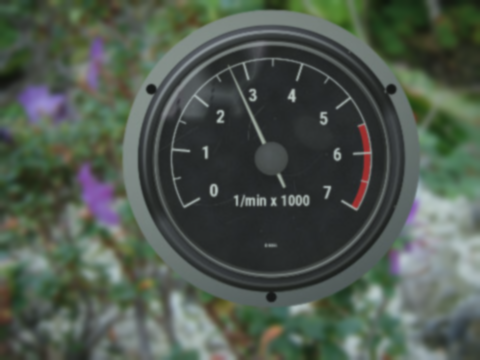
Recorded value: 2750,rpm
